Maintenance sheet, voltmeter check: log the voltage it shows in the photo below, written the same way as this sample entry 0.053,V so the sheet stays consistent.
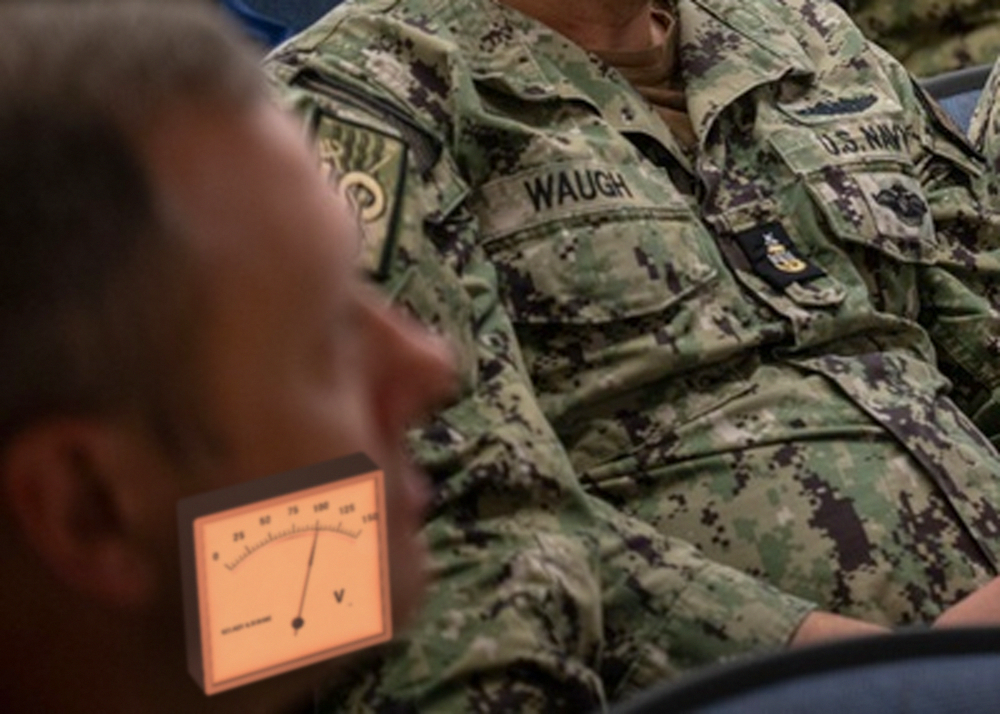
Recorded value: 100,V
